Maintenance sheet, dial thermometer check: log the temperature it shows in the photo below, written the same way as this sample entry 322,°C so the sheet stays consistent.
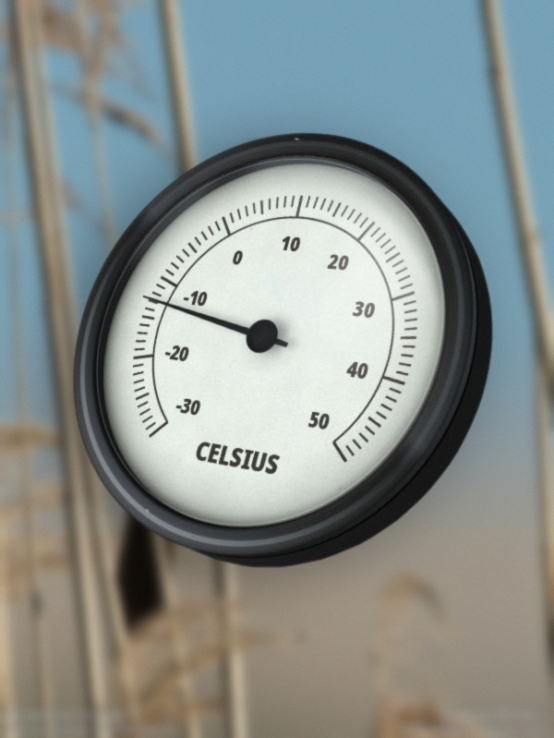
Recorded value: -13,°C
